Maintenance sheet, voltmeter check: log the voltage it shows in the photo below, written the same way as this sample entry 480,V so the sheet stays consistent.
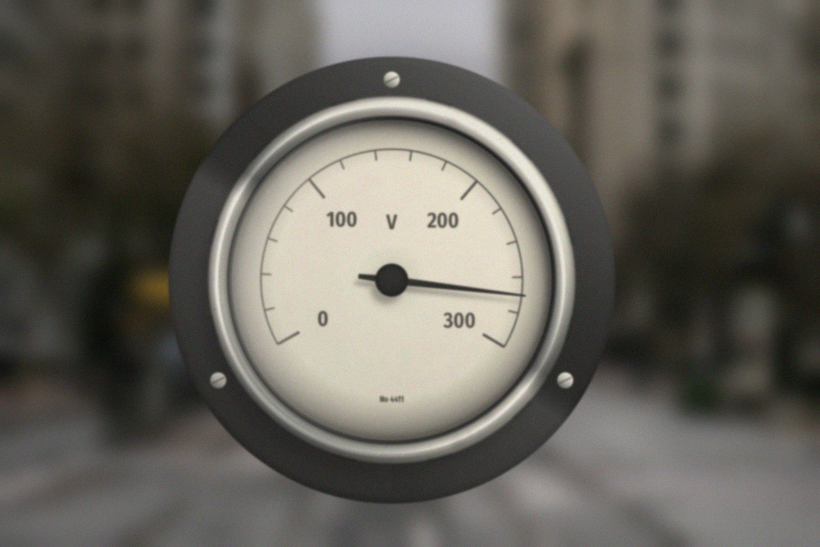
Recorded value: 270,V
